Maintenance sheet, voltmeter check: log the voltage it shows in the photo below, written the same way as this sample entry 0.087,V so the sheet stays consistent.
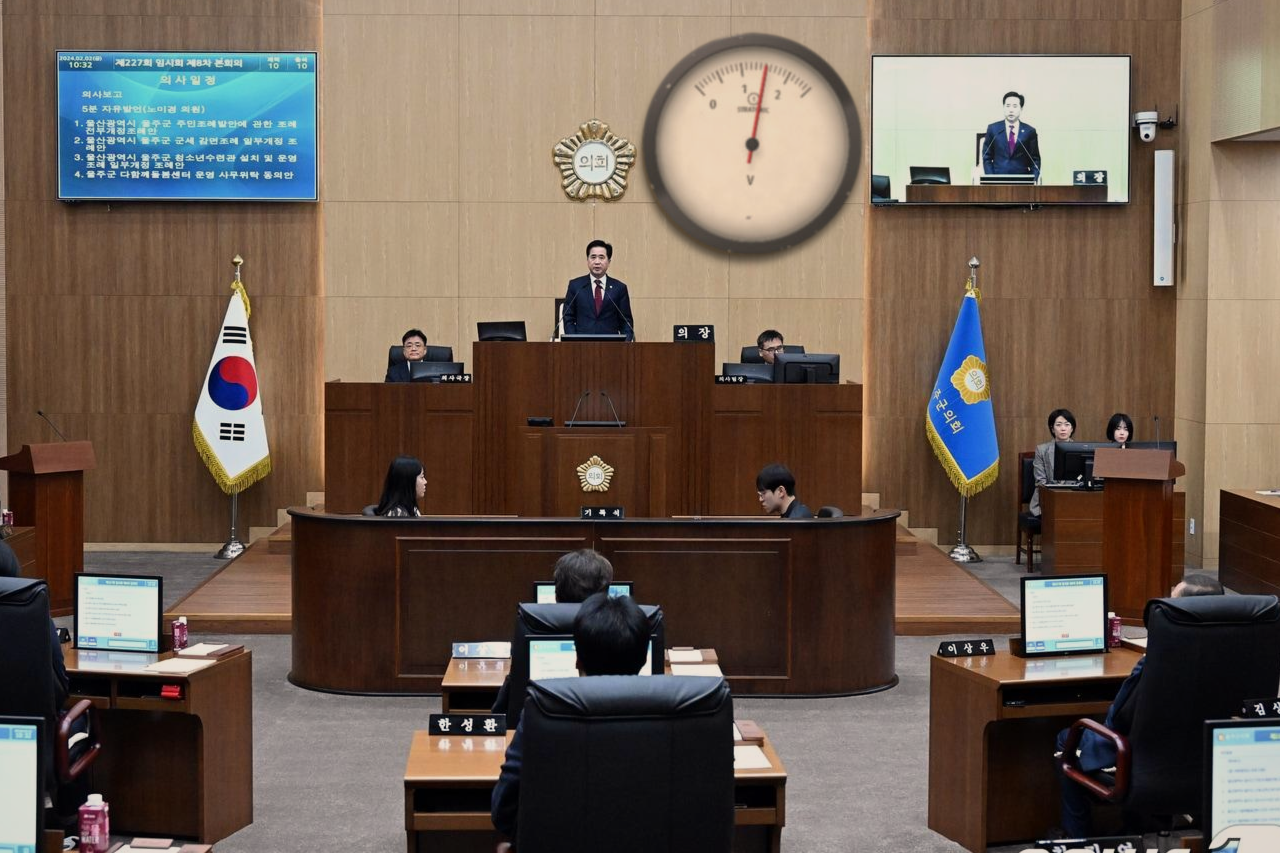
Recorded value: 1.5,V
